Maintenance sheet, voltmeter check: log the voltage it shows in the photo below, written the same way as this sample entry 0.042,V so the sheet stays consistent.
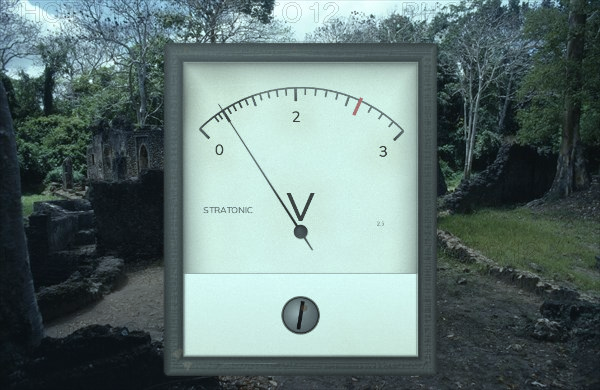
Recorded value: 1,V
